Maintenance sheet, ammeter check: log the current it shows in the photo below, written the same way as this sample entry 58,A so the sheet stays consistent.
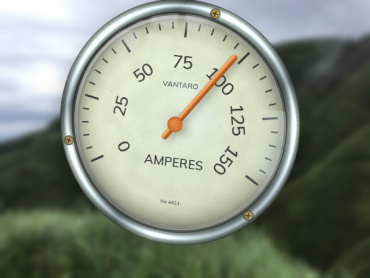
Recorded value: 97.5,A
